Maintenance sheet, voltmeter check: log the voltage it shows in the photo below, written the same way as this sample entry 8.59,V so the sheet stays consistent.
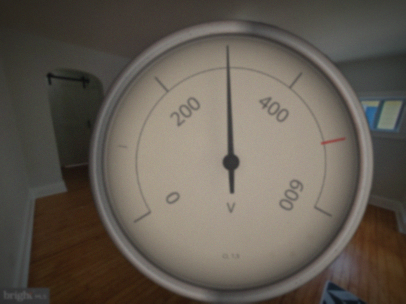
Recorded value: 300,V
